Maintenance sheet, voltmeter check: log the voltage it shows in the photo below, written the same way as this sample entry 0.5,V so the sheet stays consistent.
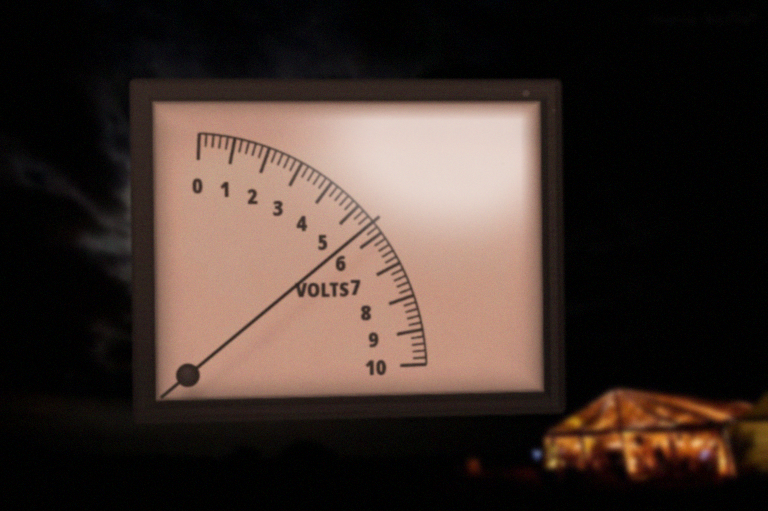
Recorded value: 5.6,V
